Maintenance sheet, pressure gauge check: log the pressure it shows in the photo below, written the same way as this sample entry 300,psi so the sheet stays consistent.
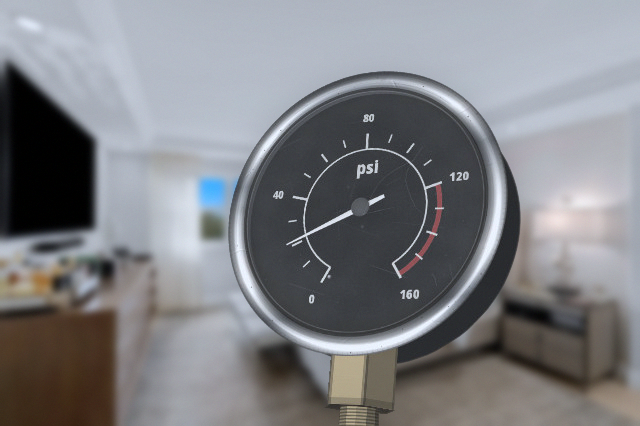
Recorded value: 20,psi
